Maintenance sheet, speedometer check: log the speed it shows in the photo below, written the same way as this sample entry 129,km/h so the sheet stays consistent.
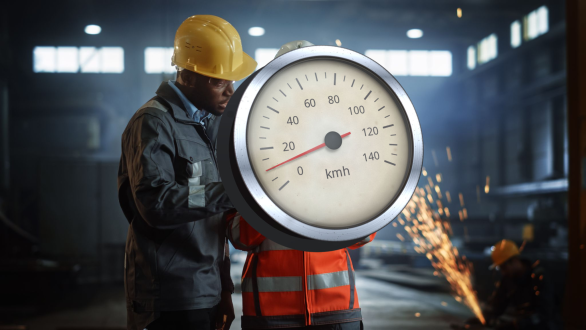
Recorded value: 10,km/h
